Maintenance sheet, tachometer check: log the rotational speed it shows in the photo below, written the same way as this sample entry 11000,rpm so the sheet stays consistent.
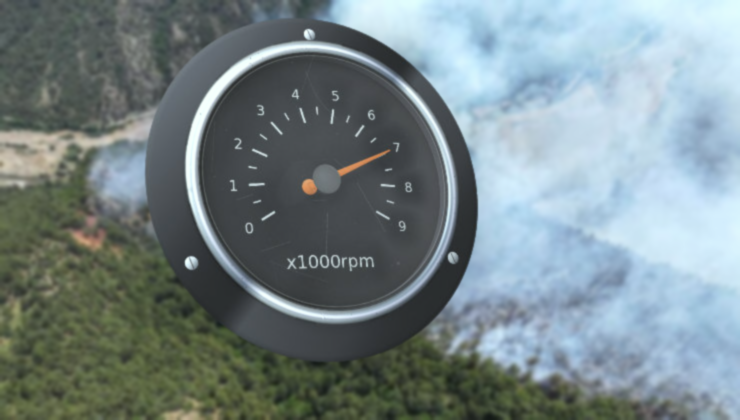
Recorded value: 7000,rpm
